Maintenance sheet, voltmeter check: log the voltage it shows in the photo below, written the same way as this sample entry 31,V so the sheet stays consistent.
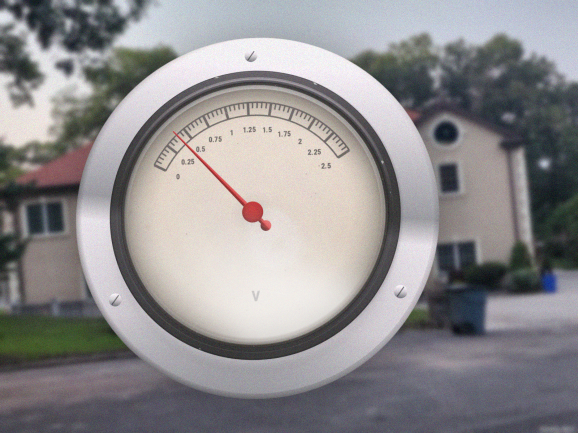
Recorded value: 0.4,V
